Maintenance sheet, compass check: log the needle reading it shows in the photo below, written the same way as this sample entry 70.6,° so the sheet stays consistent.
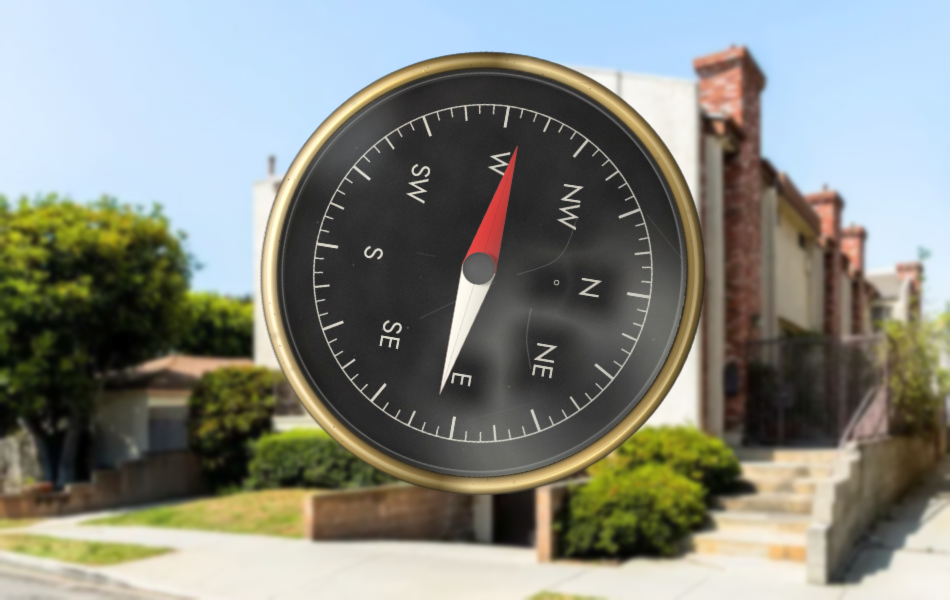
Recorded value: 277.5,°
